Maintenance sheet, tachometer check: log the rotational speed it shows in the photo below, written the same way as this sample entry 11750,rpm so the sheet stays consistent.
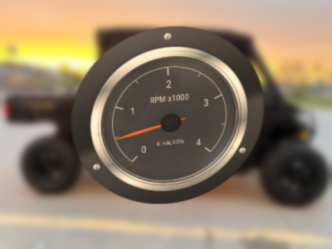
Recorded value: 500,rpm
